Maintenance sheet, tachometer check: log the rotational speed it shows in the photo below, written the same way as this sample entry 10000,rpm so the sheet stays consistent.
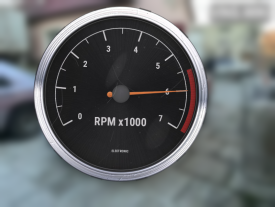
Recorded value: 6000,rpm
